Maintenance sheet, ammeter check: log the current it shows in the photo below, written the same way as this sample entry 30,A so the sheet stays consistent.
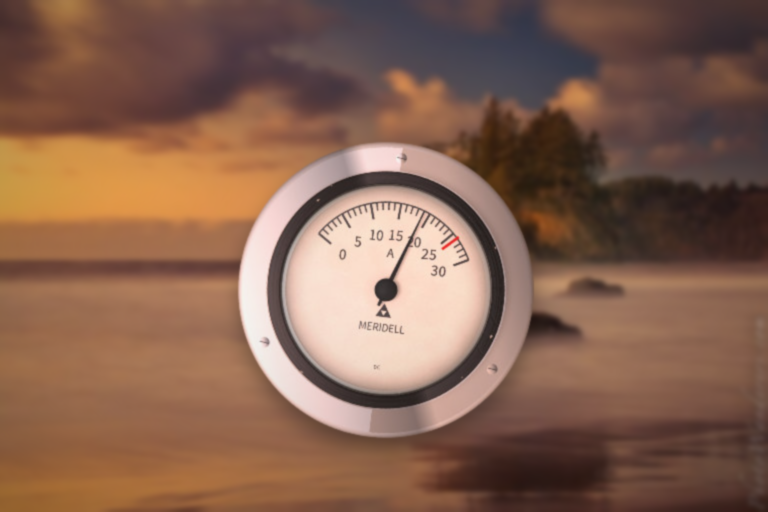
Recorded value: 19,A
